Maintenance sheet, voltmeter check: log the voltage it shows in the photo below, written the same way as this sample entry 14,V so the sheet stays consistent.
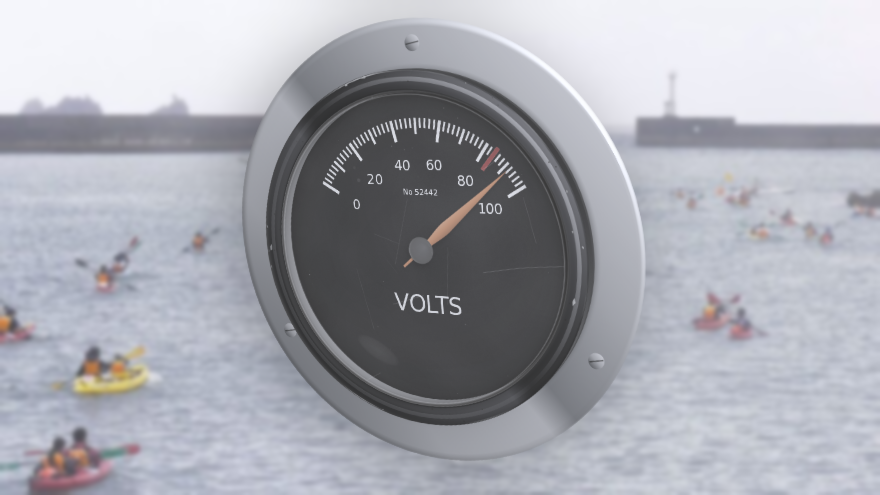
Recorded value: 92,V
